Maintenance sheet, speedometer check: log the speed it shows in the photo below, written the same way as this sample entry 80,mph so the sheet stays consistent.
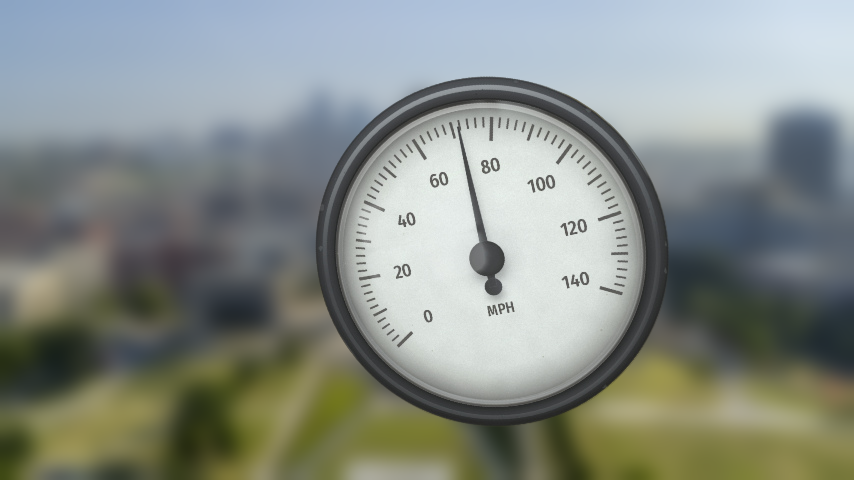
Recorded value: 72,mph
